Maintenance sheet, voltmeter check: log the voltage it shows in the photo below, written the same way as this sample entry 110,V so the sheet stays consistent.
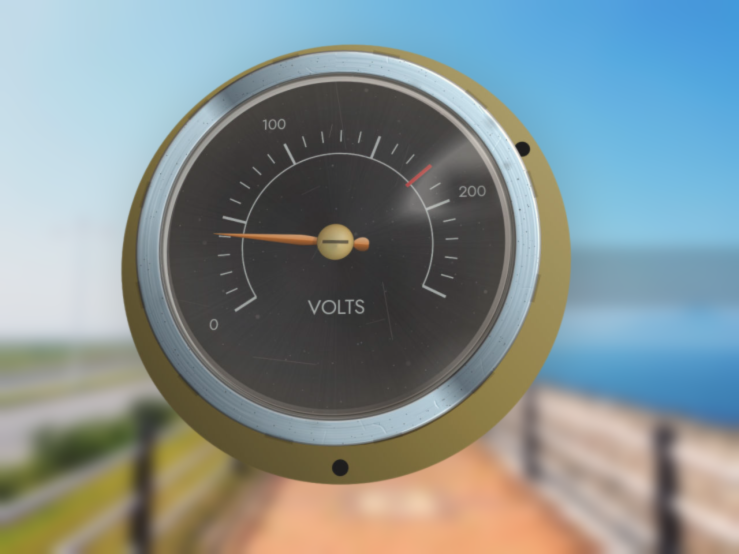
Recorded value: 40,V
